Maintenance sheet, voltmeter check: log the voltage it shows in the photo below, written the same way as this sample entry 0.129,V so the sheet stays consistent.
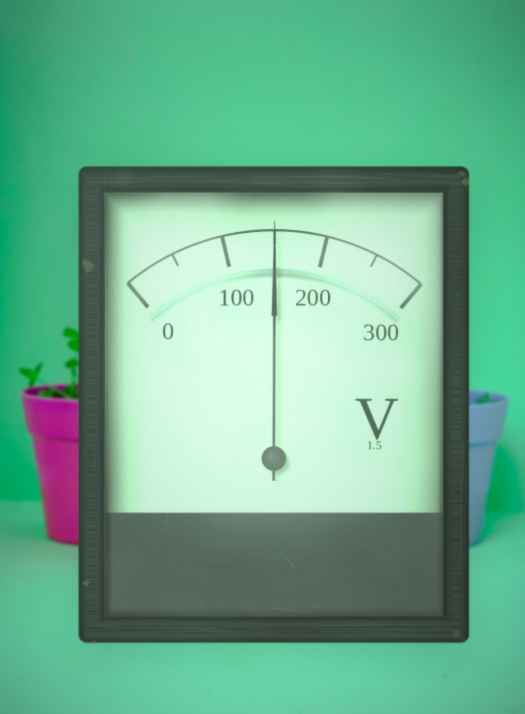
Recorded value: 150,V
